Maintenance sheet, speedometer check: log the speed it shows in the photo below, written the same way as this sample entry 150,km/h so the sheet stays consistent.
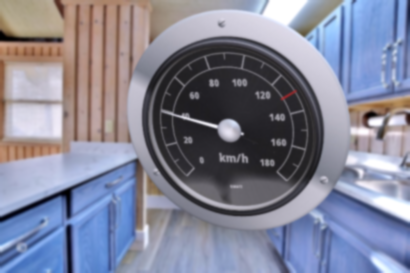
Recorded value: 40,km/h
